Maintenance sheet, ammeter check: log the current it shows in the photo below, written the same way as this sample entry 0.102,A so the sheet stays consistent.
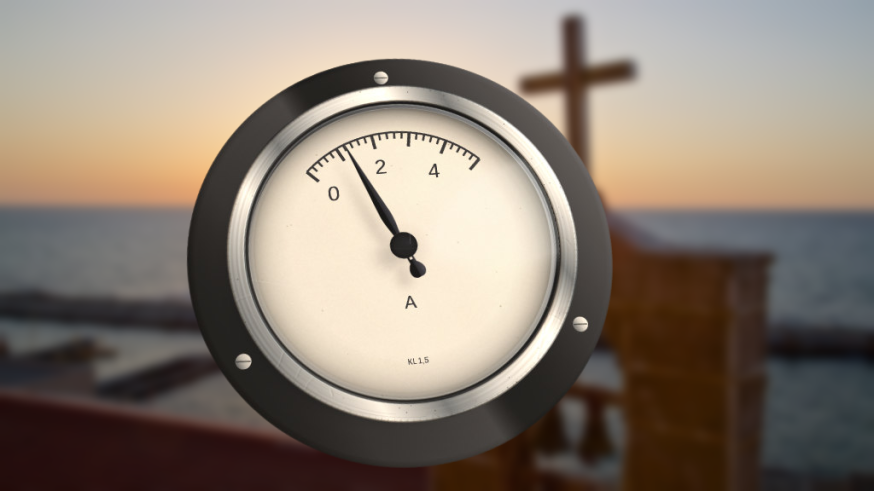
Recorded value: 1.2,A
